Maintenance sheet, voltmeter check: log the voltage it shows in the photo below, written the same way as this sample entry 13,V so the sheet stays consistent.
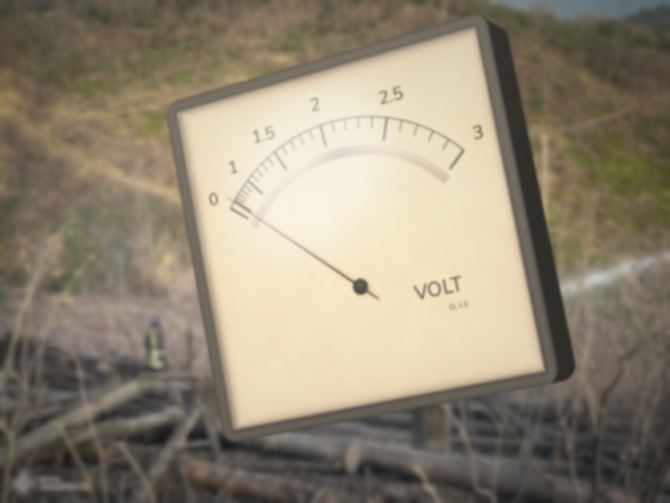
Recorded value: 0.5,V
